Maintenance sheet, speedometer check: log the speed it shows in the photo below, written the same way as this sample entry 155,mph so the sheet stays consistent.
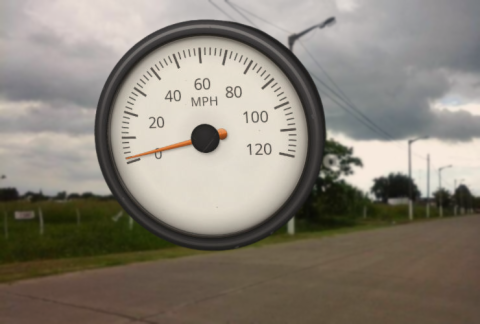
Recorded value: 2,mph
